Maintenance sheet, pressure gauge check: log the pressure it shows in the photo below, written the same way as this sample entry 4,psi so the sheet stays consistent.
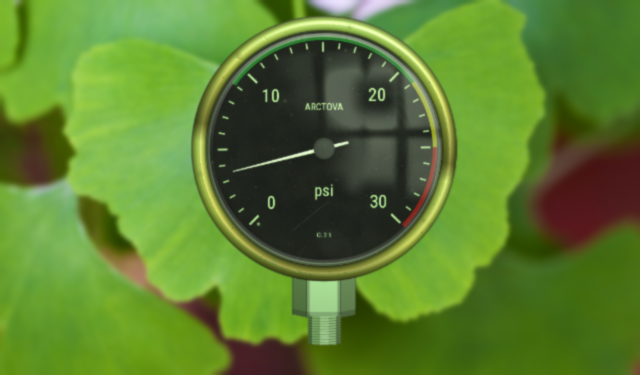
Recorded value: 3.5,psi
